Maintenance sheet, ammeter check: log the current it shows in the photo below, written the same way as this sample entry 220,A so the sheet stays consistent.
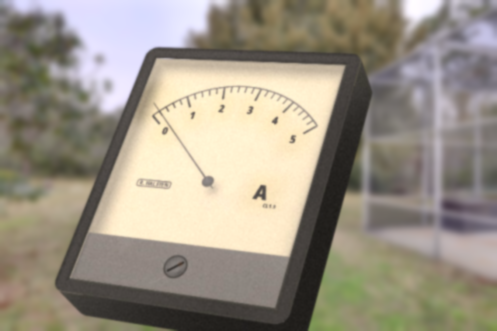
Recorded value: 0.2,A
